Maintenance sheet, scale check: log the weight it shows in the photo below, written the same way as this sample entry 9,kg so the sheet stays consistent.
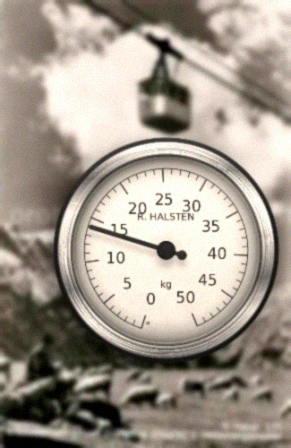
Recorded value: 14,kg
